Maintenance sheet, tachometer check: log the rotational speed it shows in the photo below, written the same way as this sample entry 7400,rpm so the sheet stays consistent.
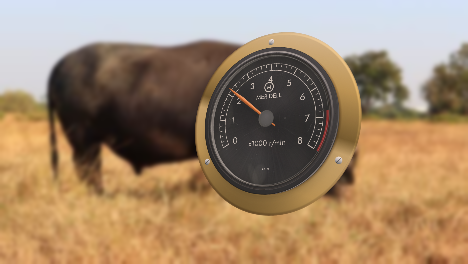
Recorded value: 2200,rpm
